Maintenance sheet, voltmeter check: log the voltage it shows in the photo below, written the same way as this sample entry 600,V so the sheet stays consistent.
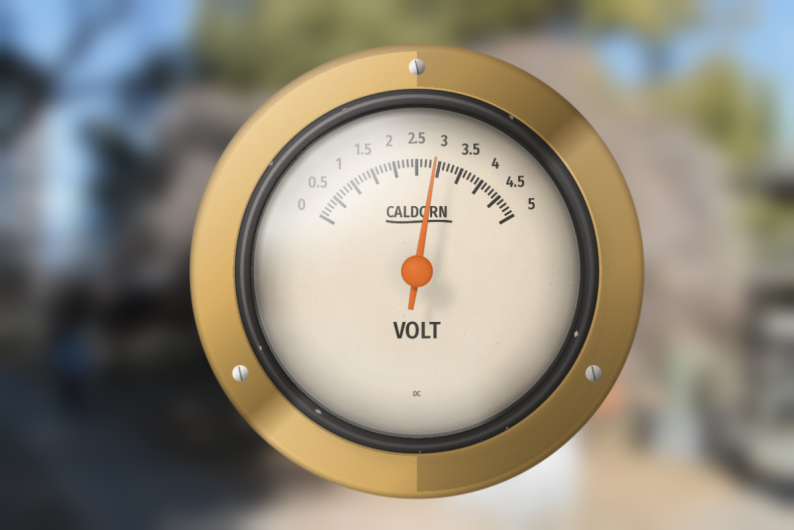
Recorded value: 2.9,V
